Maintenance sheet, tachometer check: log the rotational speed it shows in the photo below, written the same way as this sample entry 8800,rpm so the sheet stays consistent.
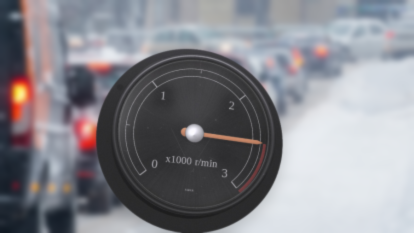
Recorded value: 2500,rpm
